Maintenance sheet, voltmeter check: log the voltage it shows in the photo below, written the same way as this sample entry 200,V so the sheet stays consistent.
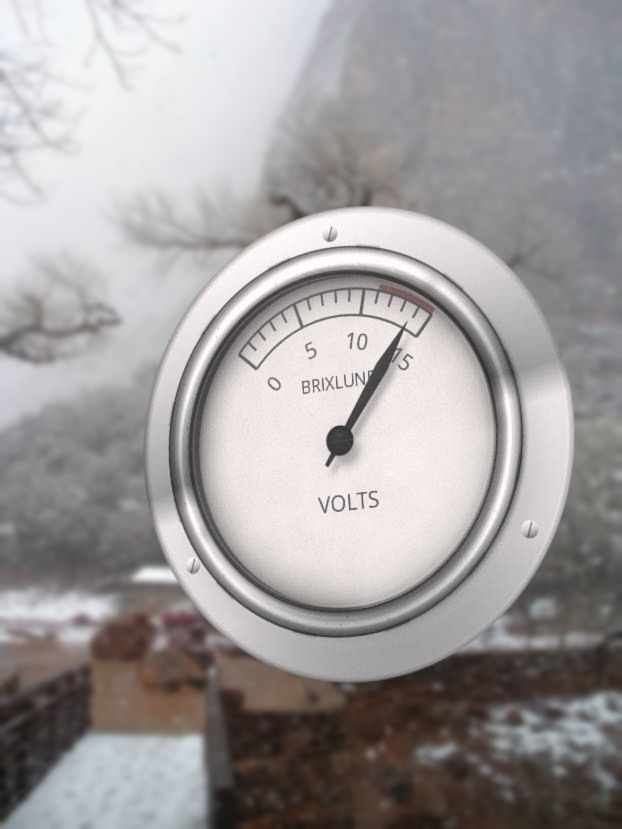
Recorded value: 14,V
